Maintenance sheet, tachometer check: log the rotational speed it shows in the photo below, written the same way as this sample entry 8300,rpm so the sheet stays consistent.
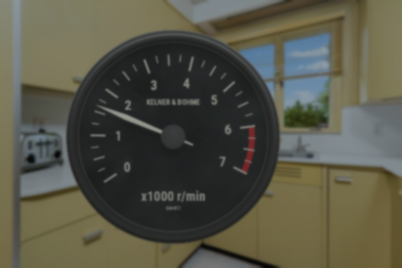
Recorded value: 1625,rpm
